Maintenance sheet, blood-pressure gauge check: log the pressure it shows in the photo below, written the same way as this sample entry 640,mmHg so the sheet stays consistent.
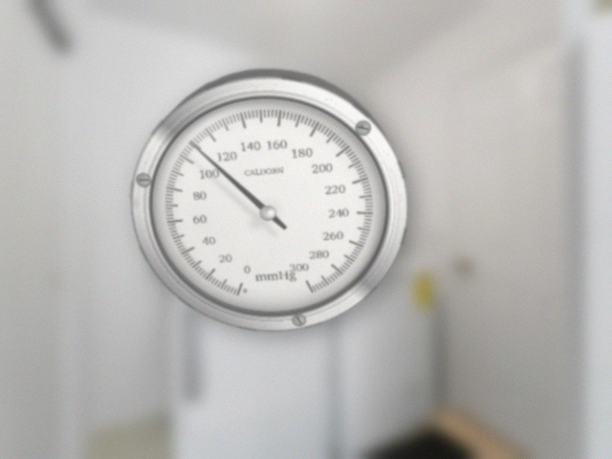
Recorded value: 110,mmHg
